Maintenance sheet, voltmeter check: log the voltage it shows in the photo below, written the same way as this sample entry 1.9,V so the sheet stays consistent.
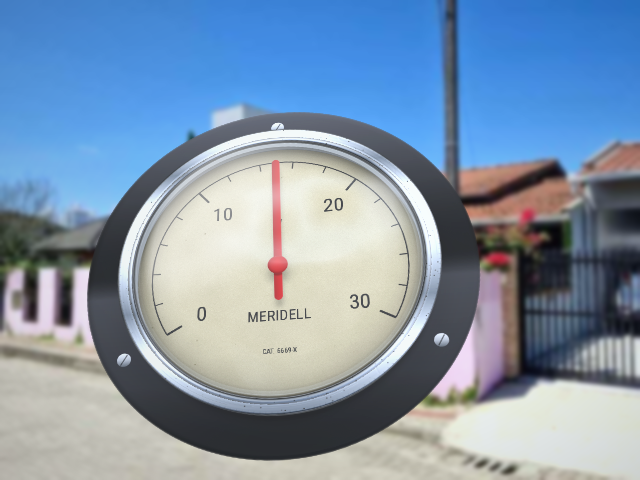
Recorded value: 15,V
